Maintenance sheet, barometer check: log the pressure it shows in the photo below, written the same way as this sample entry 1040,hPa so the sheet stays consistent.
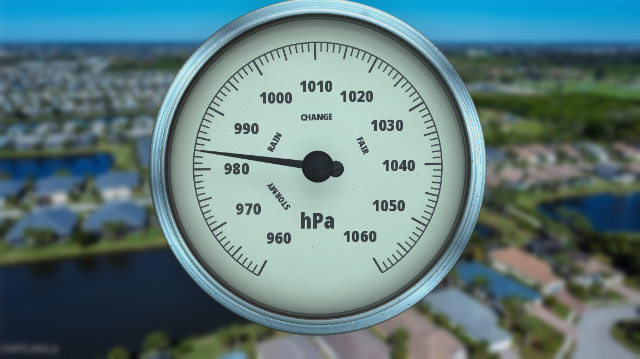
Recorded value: 983,hPa
